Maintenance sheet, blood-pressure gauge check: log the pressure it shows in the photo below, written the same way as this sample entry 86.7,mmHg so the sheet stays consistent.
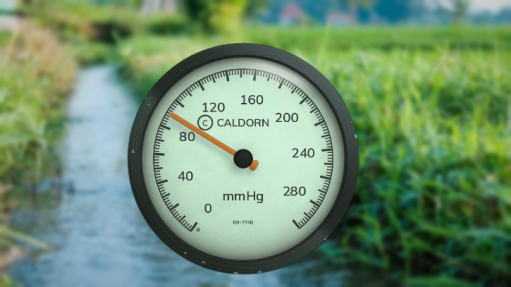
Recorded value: 90,mmHg
